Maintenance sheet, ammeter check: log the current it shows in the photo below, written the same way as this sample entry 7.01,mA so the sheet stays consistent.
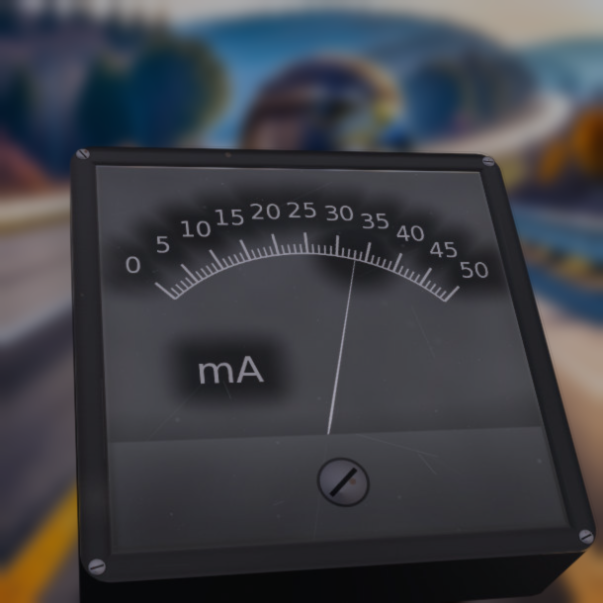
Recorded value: 33,mA
